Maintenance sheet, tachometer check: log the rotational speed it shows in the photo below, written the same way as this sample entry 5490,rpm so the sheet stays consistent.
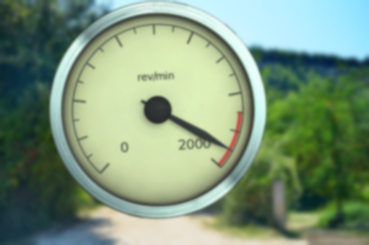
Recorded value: 1900,rpm
